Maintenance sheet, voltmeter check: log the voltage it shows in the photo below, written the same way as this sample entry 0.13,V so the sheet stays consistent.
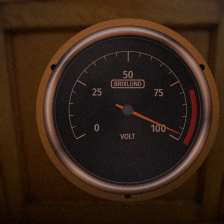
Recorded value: 97.5,V
